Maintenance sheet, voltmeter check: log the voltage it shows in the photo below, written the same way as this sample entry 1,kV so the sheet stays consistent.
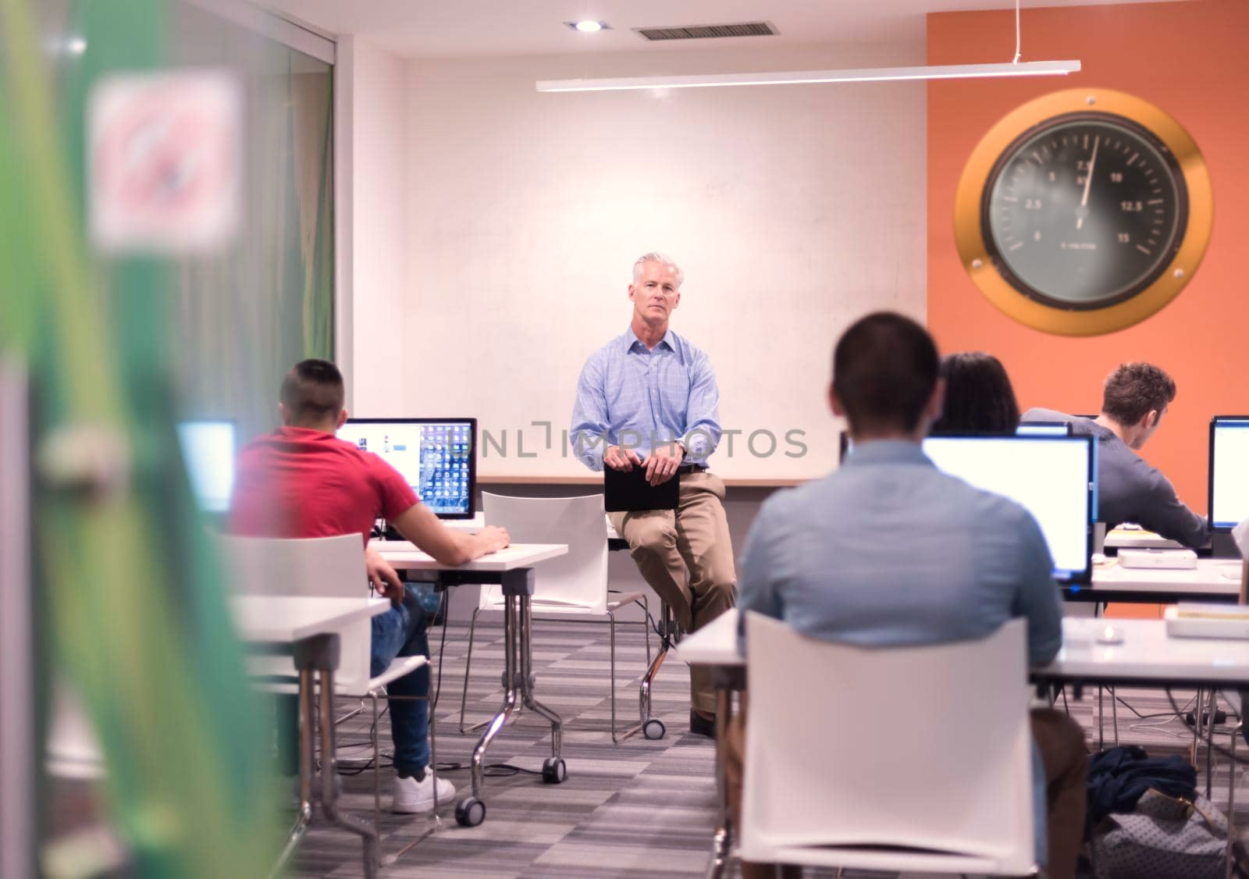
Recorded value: 8,kV
